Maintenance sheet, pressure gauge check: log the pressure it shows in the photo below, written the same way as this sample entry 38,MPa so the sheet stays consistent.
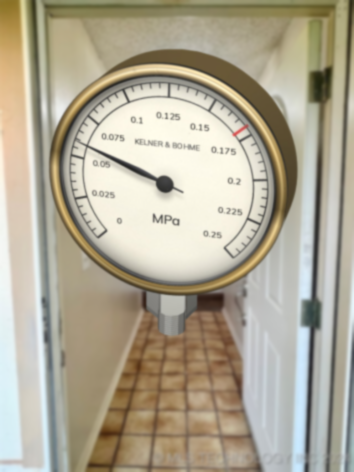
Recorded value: 0.06,MPa
